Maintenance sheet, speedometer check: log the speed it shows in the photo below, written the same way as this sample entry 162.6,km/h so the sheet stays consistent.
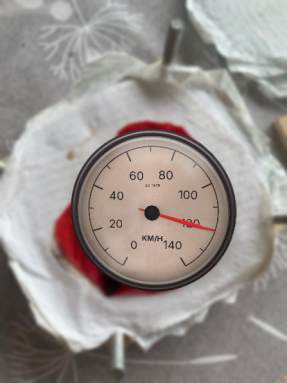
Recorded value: 120,km/h
